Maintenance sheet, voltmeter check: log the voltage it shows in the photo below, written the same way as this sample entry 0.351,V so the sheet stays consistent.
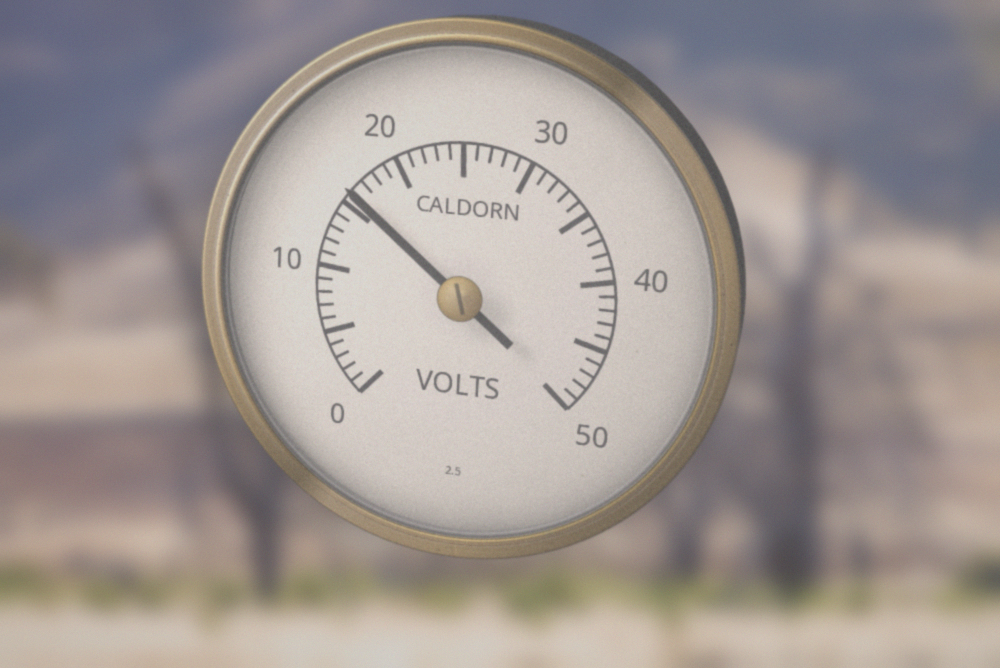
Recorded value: 16,V
